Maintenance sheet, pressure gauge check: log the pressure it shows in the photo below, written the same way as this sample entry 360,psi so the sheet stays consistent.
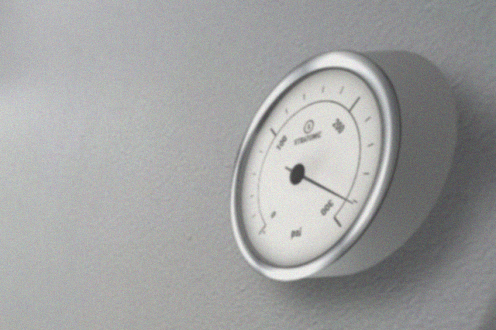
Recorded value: 280,psi
